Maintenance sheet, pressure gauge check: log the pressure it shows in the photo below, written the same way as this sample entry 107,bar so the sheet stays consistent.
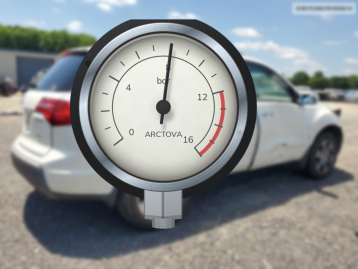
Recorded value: 8,bar
